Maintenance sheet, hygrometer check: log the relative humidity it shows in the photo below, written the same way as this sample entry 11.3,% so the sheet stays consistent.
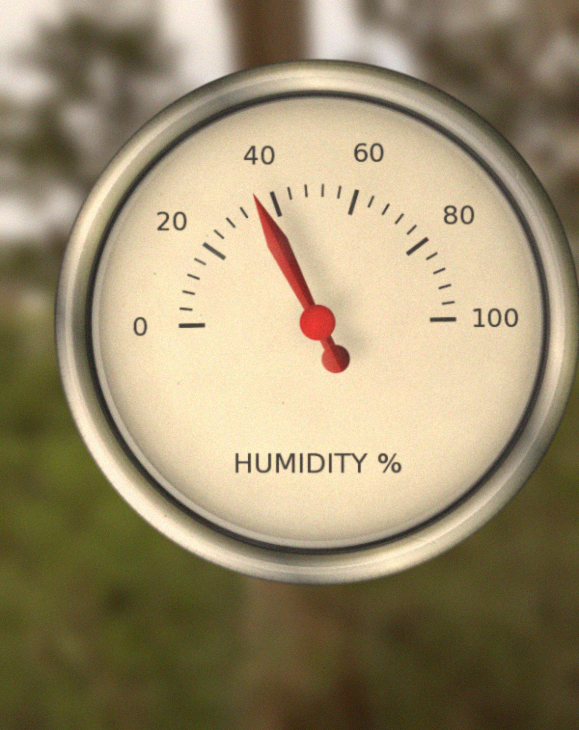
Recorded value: 36,%
